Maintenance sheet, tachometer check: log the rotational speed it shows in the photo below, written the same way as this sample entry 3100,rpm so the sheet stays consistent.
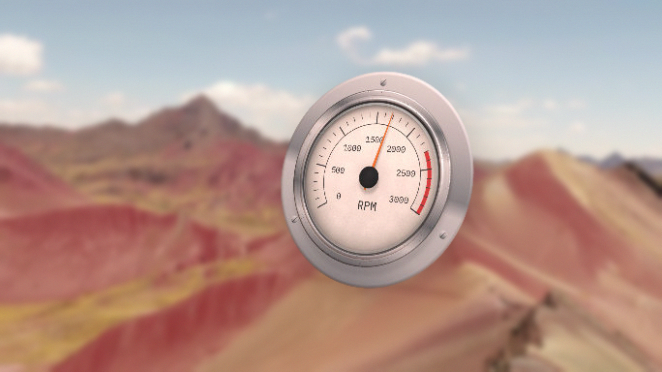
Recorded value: 1700,rpm
